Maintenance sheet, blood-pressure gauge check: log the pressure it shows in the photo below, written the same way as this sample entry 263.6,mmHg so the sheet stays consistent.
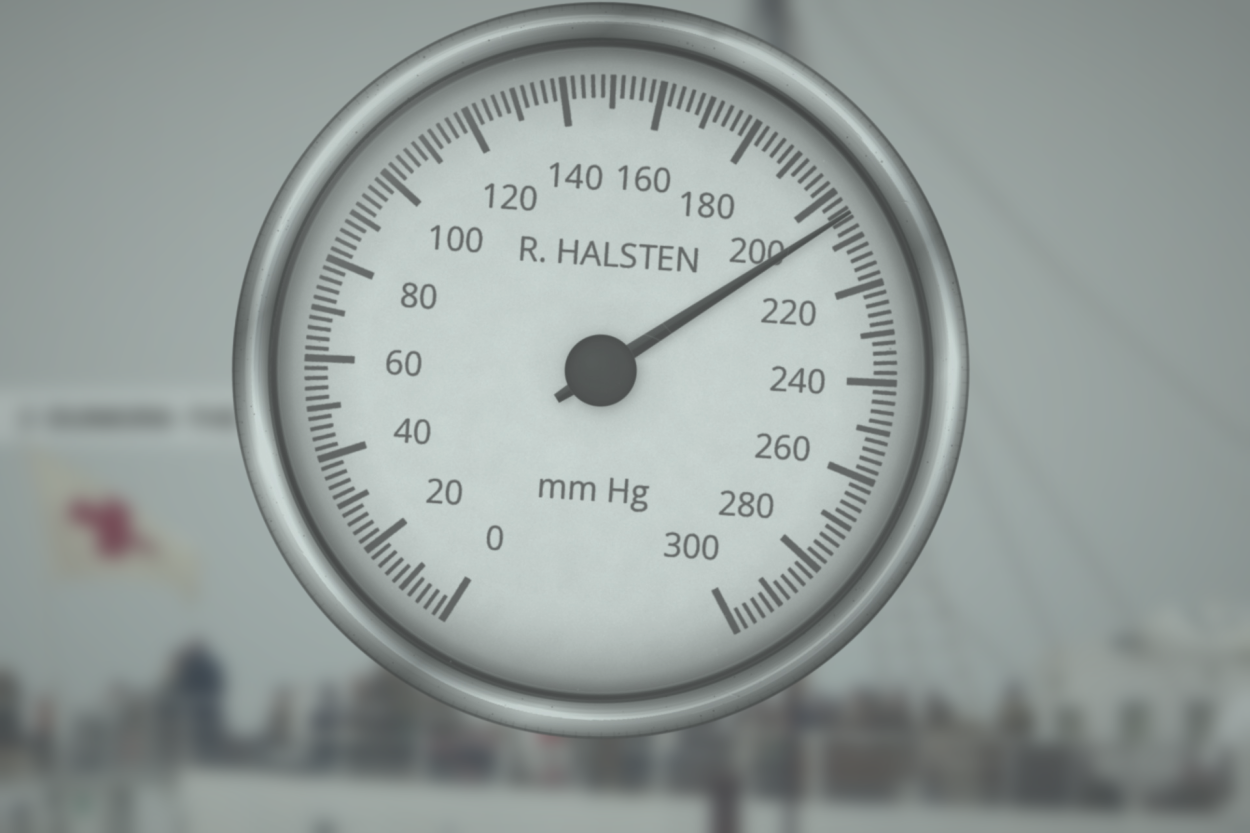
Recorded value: 205,mmHg
